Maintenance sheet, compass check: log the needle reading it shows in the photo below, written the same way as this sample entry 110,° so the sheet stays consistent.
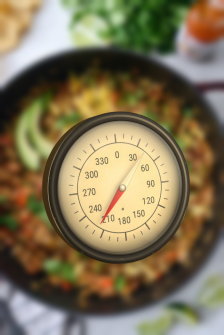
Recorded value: 220,°
